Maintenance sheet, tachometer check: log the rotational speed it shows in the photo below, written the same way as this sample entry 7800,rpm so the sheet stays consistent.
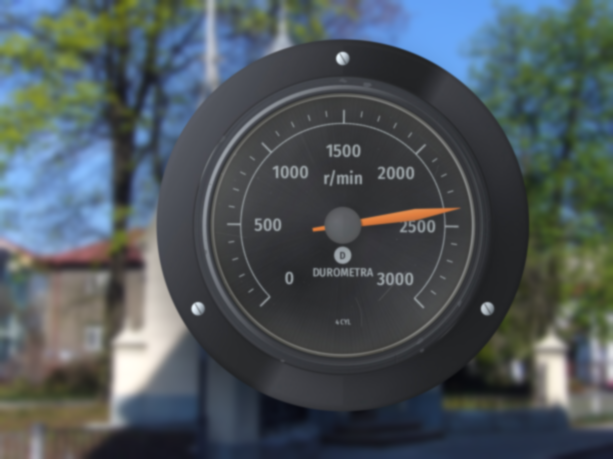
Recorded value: 2400,rpm
